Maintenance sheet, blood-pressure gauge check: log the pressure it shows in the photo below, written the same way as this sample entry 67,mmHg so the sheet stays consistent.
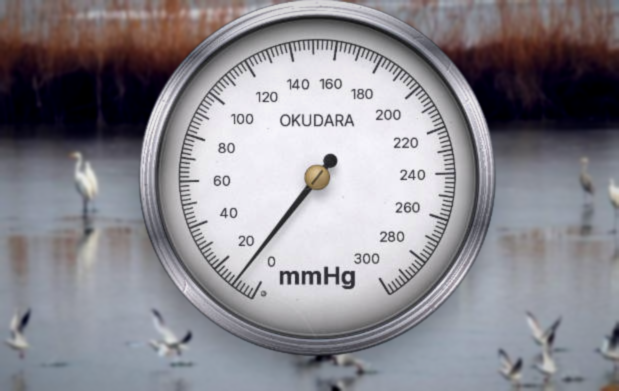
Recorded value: 10,mmHg
